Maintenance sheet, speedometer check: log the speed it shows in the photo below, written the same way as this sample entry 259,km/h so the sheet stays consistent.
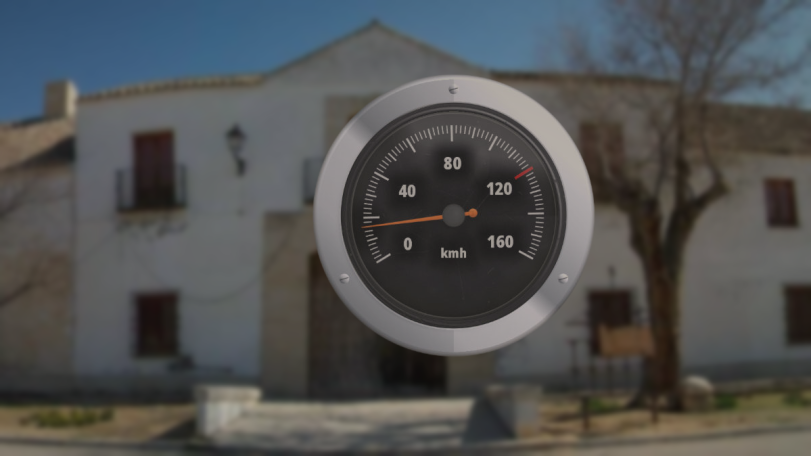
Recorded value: 16,km/h
